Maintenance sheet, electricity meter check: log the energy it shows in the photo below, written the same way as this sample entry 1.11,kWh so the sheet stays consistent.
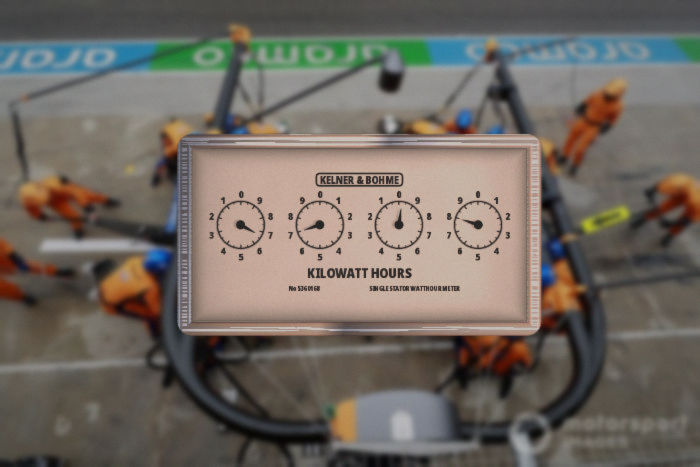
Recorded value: 6698,kWh
